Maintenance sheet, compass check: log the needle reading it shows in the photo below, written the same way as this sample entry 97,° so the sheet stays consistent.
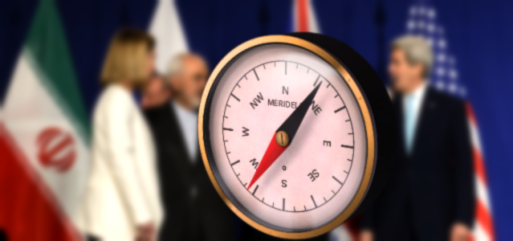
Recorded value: 215,°
